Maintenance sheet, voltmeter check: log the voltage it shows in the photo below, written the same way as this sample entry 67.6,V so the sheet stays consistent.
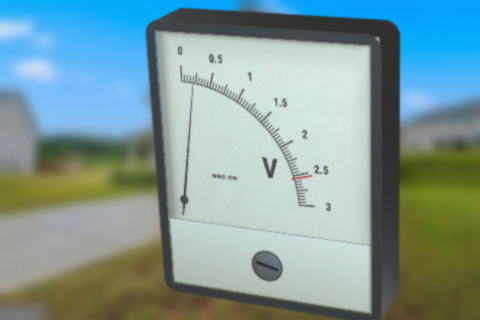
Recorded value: 0.25,V
